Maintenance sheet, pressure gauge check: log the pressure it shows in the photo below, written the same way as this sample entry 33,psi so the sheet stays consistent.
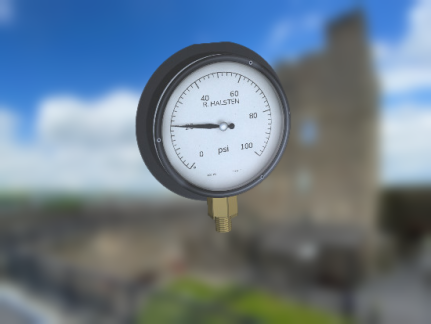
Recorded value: 20,psi
